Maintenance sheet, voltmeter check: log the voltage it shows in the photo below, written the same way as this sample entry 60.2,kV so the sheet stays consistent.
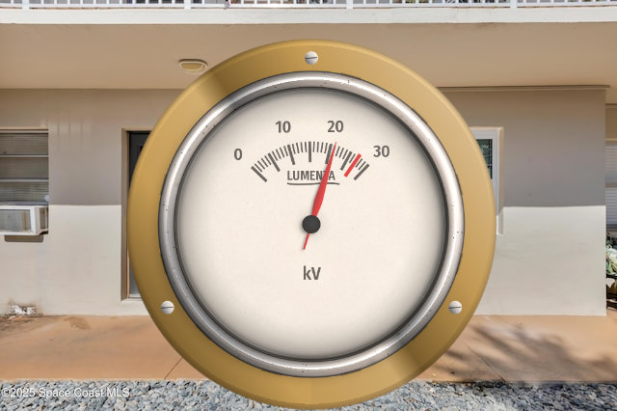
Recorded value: 21,kV
